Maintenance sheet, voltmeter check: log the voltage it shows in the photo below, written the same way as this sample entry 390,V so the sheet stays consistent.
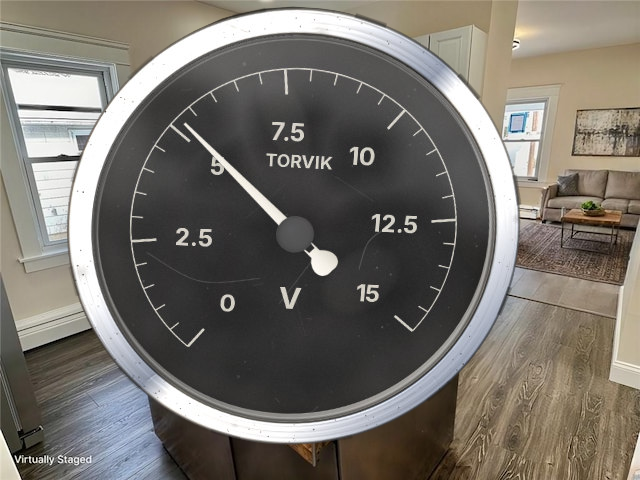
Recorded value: 5.25,V
